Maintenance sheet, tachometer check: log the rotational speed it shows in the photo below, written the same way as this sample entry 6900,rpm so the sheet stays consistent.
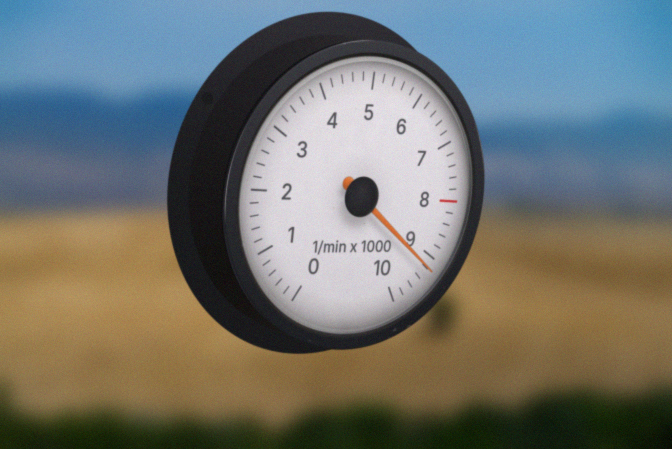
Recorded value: 9200,rpm
